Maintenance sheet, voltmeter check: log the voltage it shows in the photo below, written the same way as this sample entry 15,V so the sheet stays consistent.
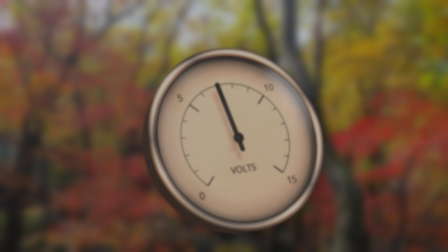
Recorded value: 7,V
